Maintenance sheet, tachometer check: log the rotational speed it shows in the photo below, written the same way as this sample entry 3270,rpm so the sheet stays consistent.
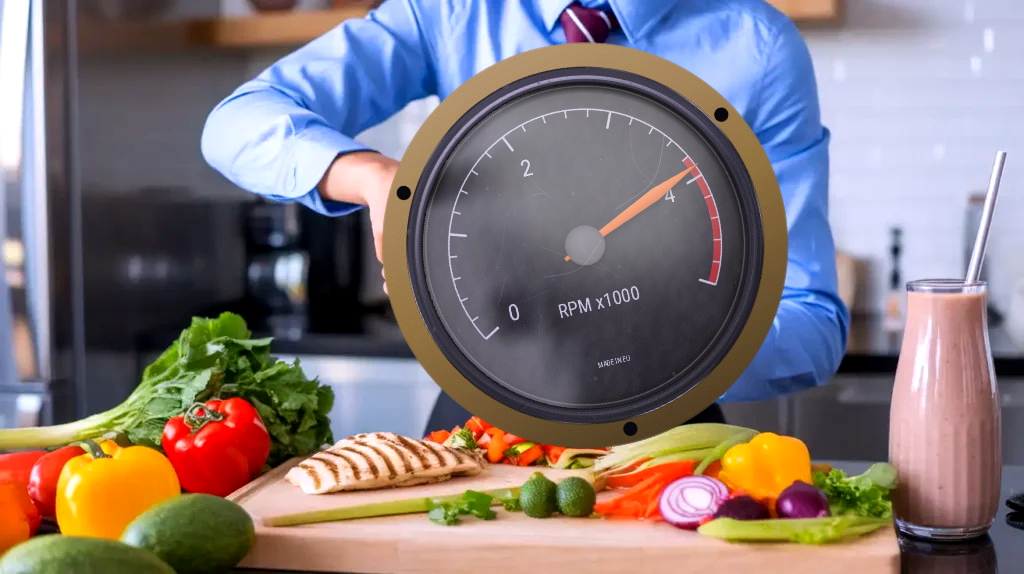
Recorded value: 3900,rpm
